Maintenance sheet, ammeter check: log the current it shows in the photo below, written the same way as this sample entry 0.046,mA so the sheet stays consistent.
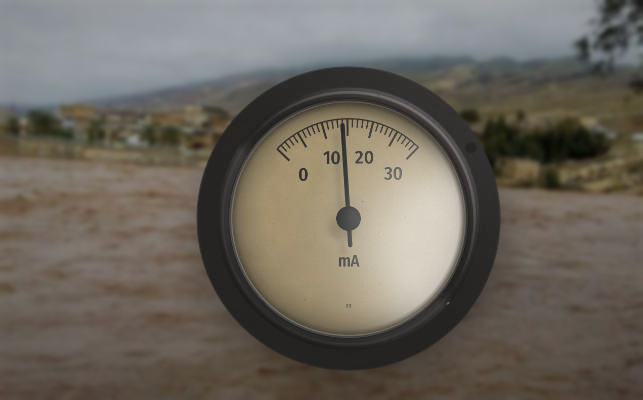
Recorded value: 14,mA
